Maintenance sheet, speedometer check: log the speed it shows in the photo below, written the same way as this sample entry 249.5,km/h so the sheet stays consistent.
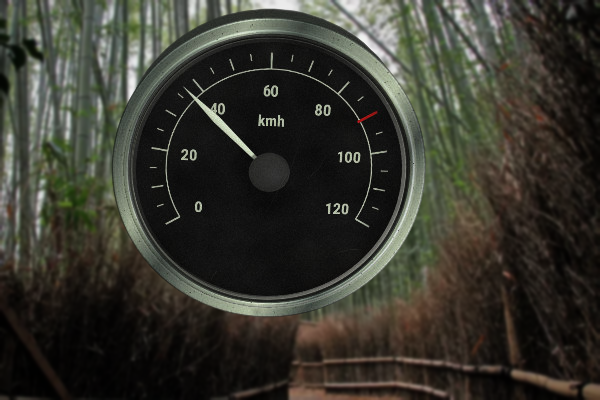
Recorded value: 37.5,km/h
